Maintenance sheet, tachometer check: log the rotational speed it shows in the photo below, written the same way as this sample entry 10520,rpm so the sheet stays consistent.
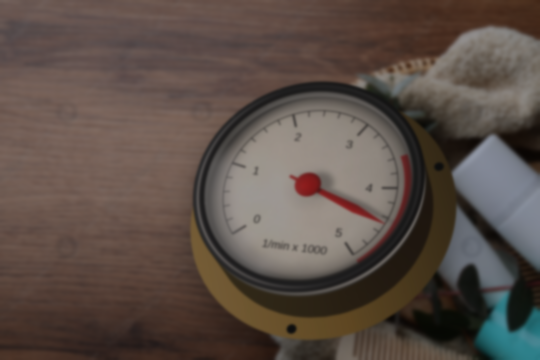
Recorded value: 4500,rpm
